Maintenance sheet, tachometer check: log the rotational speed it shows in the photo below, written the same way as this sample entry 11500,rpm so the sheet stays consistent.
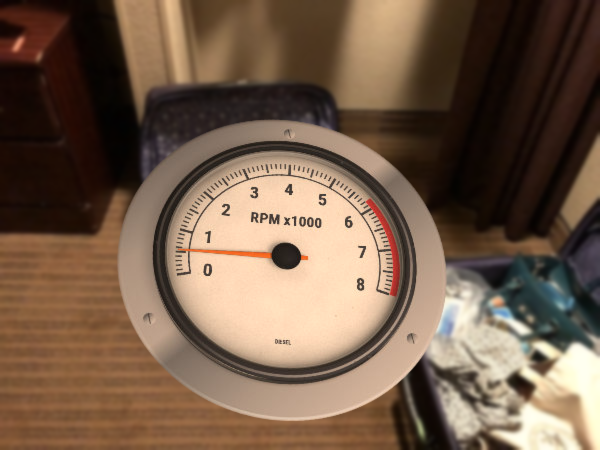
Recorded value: 500,rpm
